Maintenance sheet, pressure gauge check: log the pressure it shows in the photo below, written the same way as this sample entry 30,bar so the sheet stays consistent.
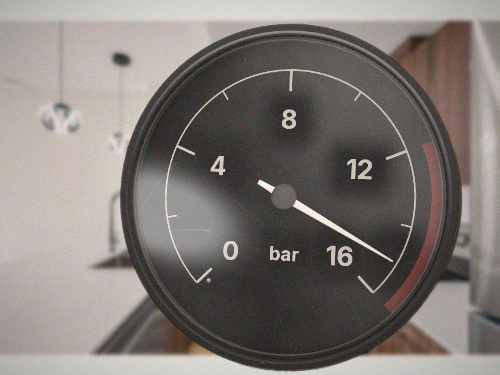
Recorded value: 15,bar
